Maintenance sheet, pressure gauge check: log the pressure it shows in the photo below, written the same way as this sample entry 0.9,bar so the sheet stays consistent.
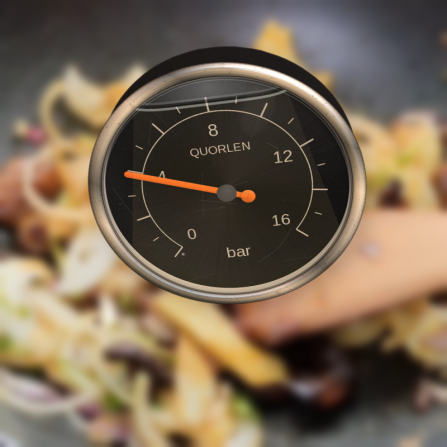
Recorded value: 4,bar
